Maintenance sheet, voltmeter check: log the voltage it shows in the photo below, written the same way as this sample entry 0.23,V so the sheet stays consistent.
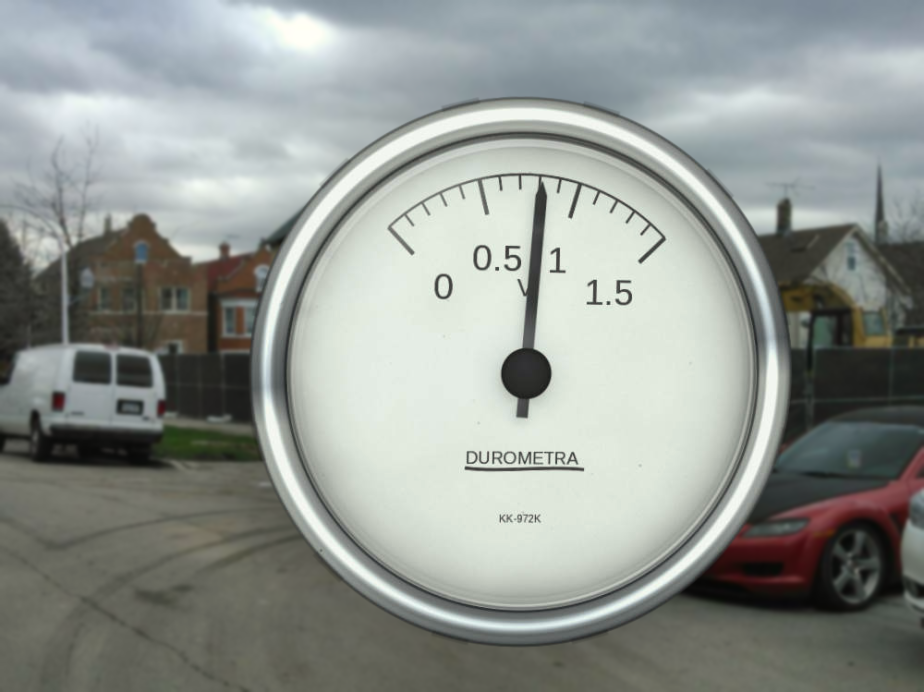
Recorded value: 0.8,V
